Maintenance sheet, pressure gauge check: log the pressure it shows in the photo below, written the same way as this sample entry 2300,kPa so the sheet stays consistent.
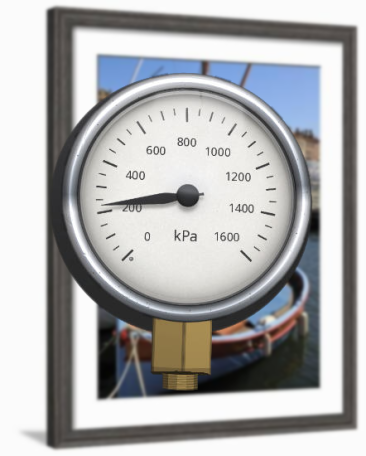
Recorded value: 225,kPa
